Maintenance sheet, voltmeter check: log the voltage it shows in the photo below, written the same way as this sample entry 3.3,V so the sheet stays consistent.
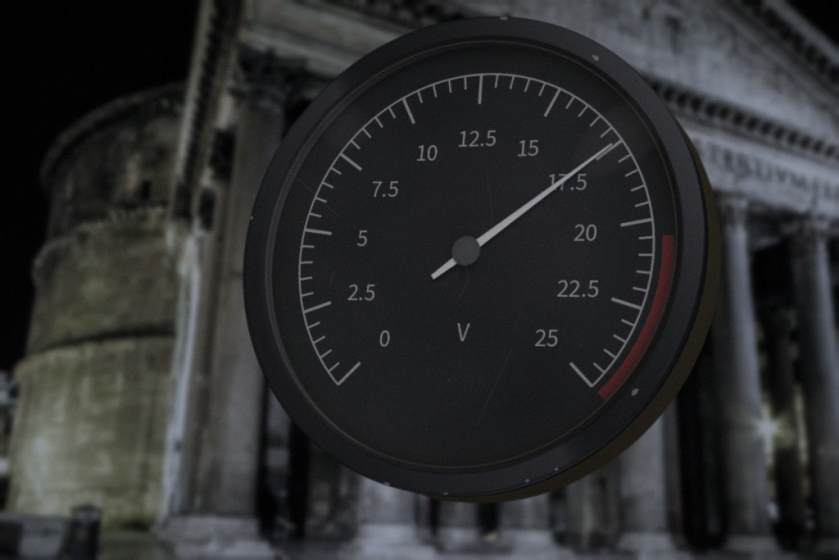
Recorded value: 17.5,V
